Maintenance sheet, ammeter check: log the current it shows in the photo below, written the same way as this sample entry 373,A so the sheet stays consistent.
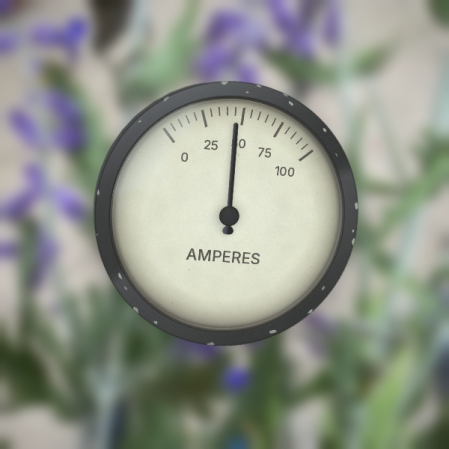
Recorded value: 45,A
